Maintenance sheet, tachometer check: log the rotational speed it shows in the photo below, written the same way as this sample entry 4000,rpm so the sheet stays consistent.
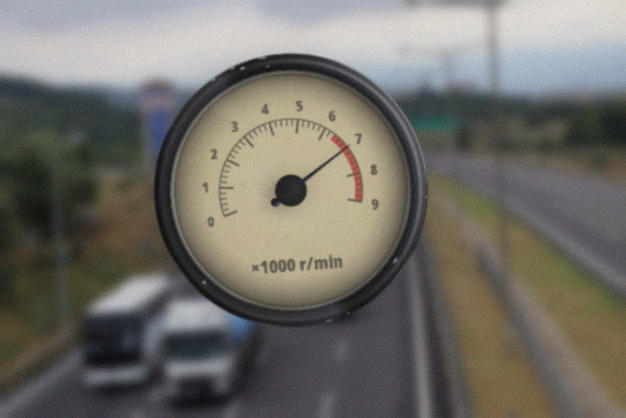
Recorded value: 7000,rpm
